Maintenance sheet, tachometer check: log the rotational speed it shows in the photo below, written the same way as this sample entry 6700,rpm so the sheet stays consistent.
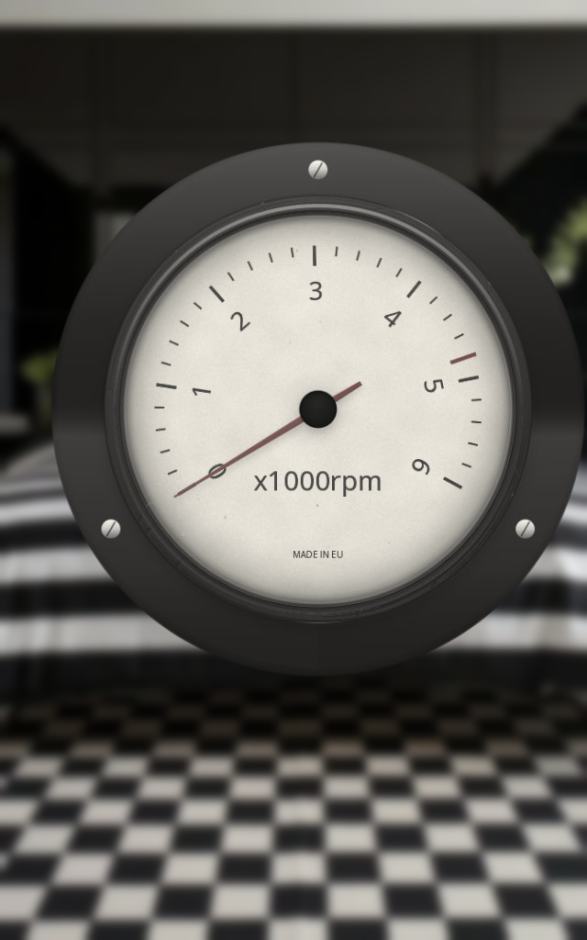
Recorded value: 0,rpm
